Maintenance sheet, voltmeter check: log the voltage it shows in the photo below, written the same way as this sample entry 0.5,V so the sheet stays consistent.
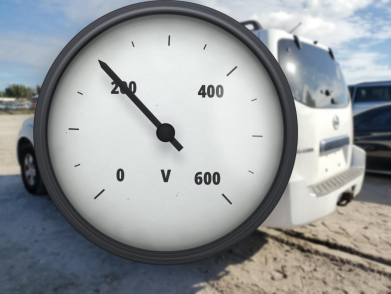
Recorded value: 200,V
